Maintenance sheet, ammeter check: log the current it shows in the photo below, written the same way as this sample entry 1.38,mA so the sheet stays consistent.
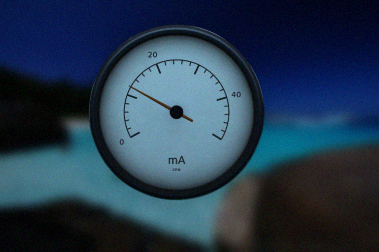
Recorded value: 12,mA
